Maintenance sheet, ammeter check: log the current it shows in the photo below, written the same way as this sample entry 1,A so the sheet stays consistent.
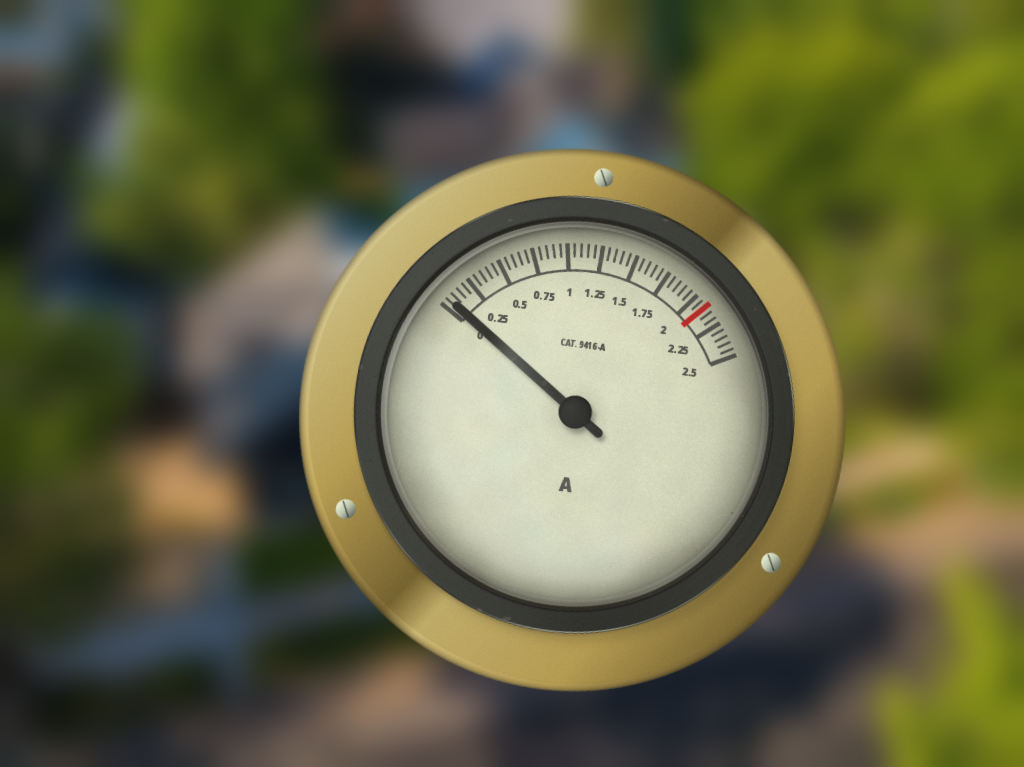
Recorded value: 0.05,A
